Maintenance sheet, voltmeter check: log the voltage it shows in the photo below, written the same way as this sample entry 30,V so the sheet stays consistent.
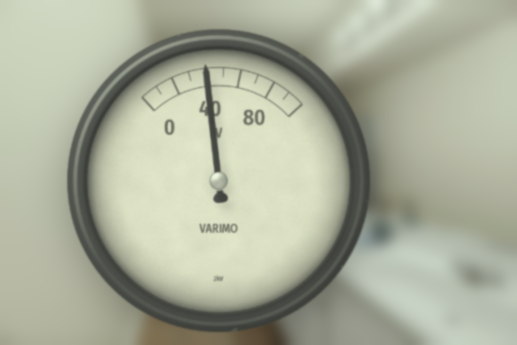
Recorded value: 40,V
